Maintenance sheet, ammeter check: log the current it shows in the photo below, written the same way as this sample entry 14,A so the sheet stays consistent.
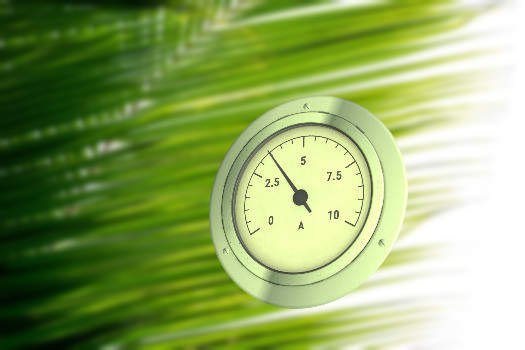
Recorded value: 3.5,A
